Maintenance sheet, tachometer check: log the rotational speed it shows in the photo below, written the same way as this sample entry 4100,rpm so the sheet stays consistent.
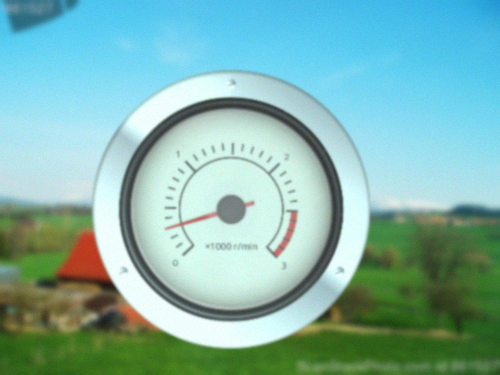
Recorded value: 300,rpm
